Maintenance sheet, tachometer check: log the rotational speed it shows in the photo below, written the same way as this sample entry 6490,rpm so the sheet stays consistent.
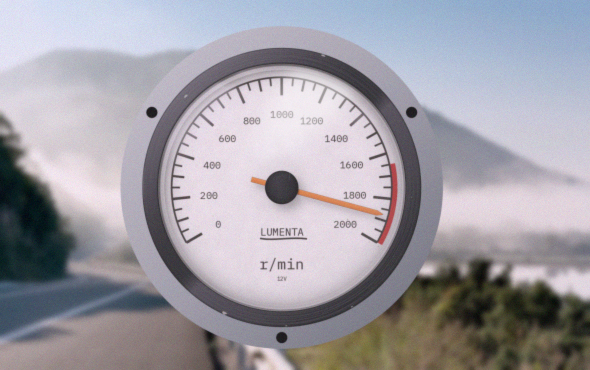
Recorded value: 1875,rpm
